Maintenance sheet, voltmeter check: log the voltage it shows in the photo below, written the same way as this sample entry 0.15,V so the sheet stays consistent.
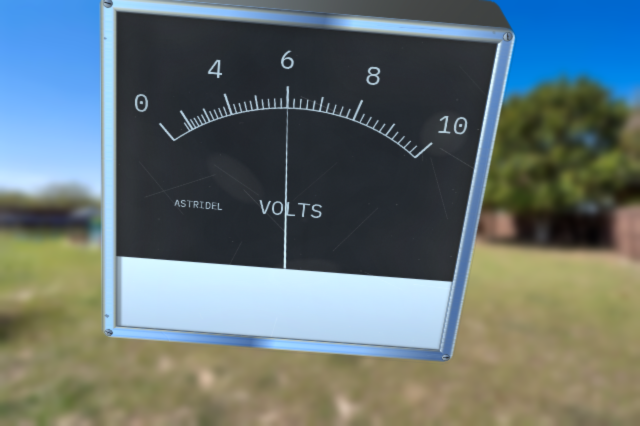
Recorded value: 6,V
